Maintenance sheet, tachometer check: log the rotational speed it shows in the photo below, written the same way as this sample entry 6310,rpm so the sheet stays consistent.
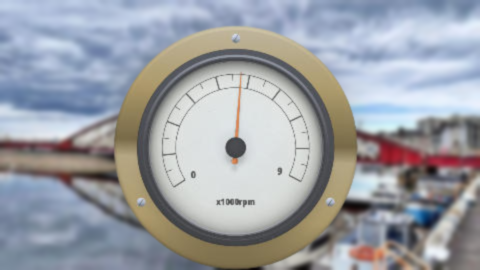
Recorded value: 4750,rpm
